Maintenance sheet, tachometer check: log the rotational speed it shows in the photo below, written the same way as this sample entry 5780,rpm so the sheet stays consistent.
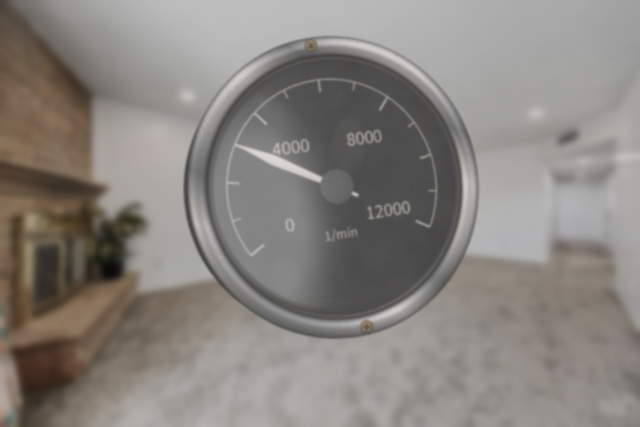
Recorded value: 3000,rpm
